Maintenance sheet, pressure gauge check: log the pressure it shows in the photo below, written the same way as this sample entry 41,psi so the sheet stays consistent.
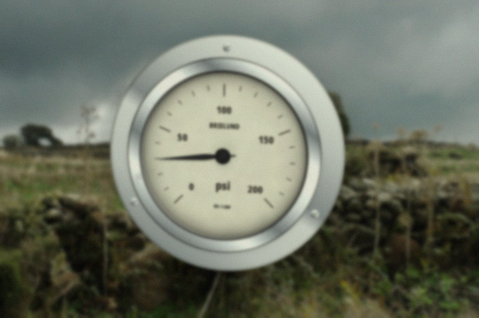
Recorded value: 30,psi
